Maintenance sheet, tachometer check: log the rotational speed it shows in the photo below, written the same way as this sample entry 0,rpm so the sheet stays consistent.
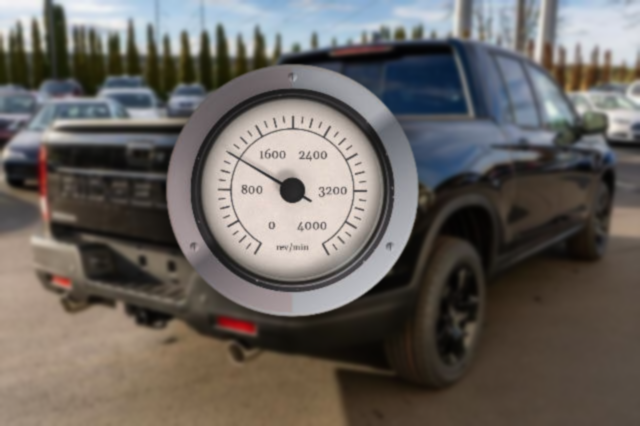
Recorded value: 1200,rpm
